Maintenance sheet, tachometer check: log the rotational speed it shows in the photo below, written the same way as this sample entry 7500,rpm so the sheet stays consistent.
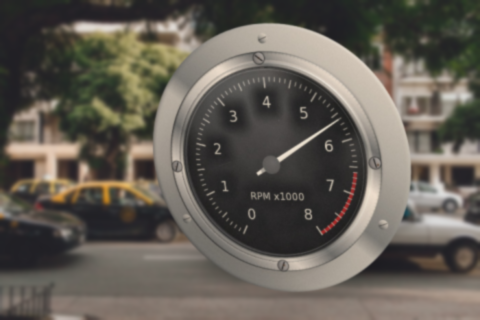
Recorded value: 5600,rpm
